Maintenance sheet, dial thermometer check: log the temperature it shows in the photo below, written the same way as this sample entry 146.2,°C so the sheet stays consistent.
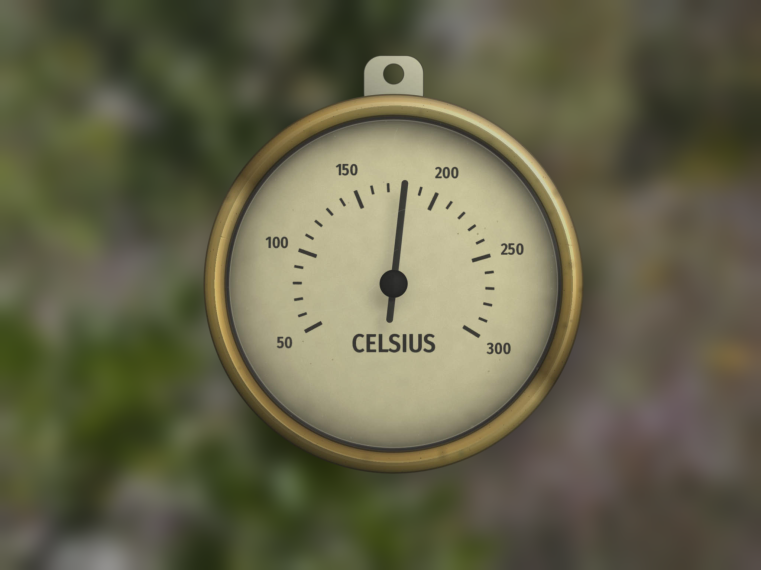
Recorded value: 180,°C
